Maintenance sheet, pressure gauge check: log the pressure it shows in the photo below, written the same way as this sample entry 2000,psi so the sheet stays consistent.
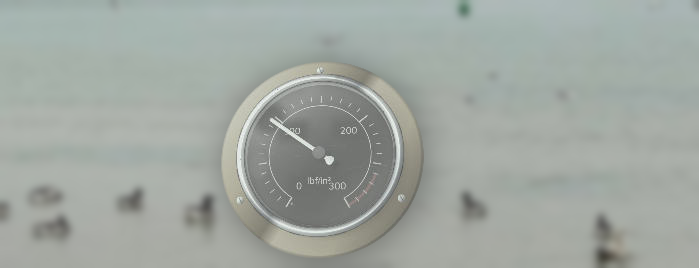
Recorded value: 95,psi
